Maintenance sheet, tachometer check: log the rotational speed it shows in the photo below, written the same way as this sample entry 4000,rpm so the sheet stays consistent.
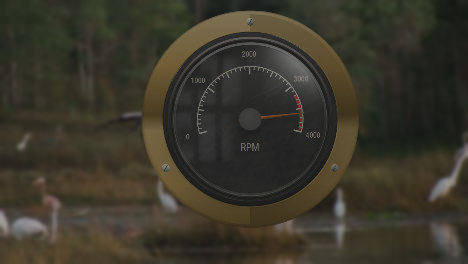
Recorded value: 3600,rpm
